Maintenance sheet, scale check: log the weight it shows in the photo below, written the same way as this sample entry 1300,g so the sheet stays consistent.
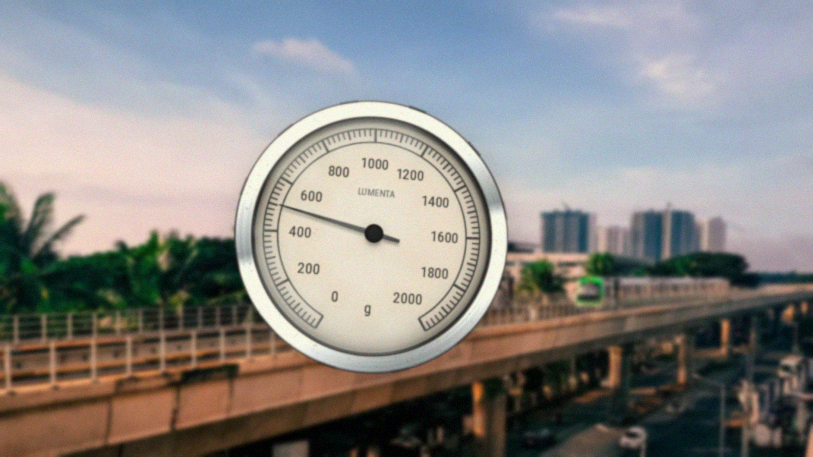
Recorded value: 500,g
